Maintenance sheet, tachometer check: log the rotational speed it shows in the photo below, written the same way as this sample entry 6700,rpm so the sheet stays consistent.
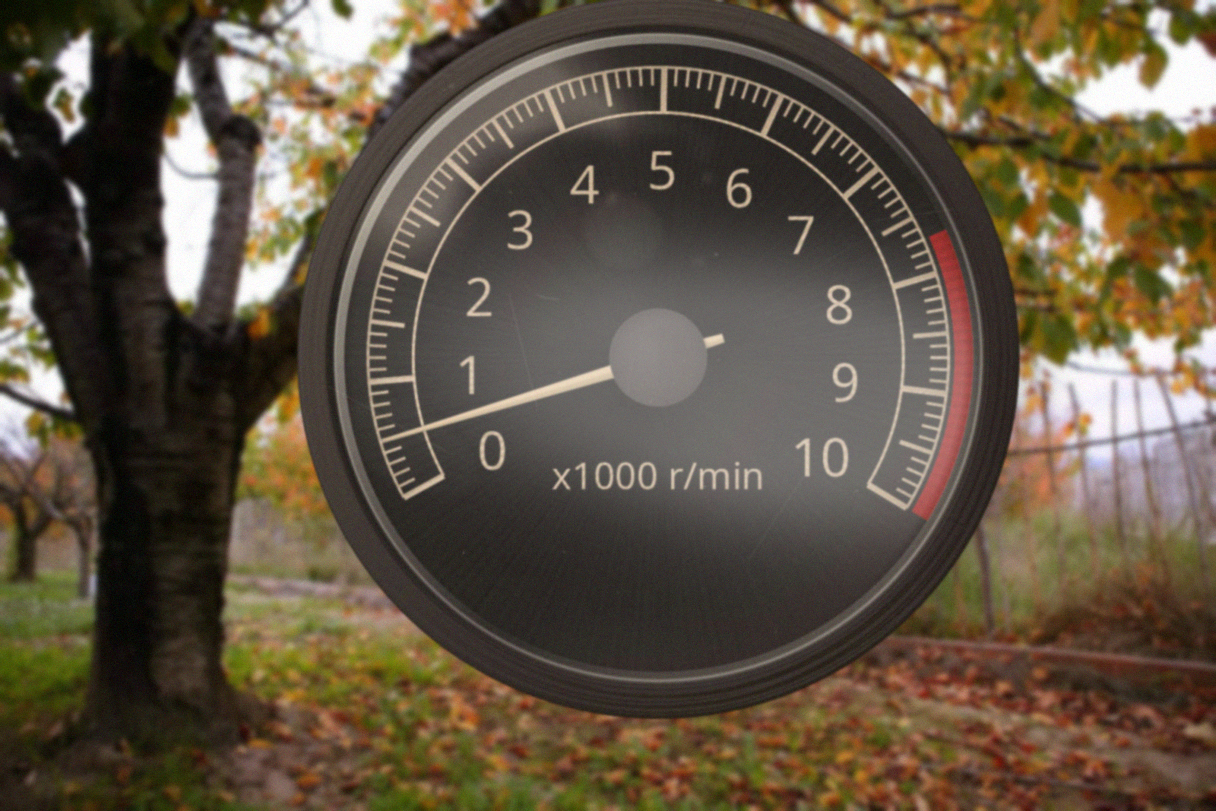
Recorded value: 500,rpm
